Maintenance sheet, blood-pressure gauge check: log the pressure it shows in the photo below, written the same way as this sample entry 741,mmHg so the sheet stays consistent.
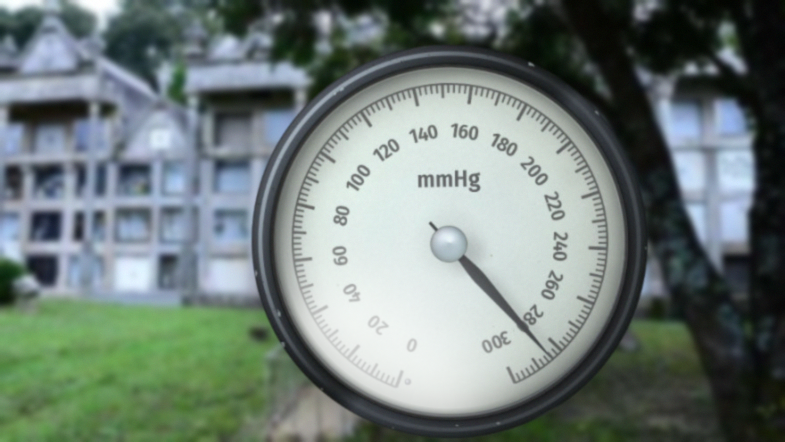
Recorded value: 284,mmHg
